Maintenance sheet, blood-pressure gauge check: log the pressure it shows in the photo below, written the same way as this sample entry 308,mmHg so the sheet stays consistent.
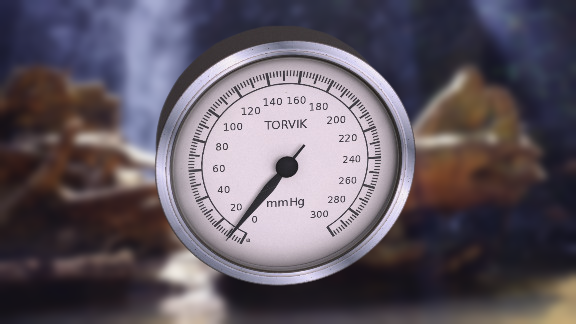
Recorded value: 10,mmHg
